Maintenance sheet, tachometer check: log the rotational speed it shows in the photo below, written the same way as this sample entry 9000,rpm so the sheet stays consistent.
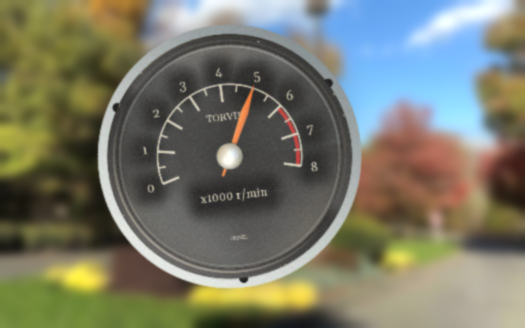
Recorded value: 5000,rpm
